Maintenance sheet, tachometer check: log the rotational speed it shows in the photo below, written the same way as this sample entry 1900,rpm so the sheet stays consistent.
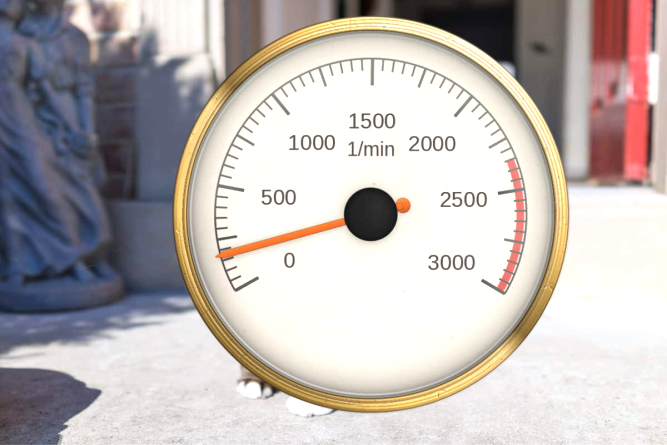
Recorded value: 175,rpm
